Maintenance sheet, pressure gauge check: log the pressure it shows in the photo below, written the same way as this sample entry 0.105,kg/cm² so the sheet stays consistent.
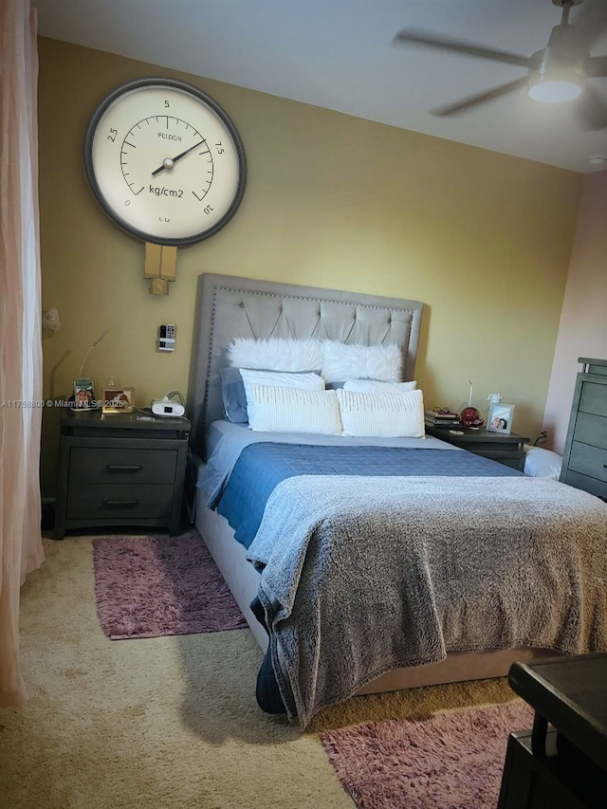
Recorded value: 7,kg/cm²
